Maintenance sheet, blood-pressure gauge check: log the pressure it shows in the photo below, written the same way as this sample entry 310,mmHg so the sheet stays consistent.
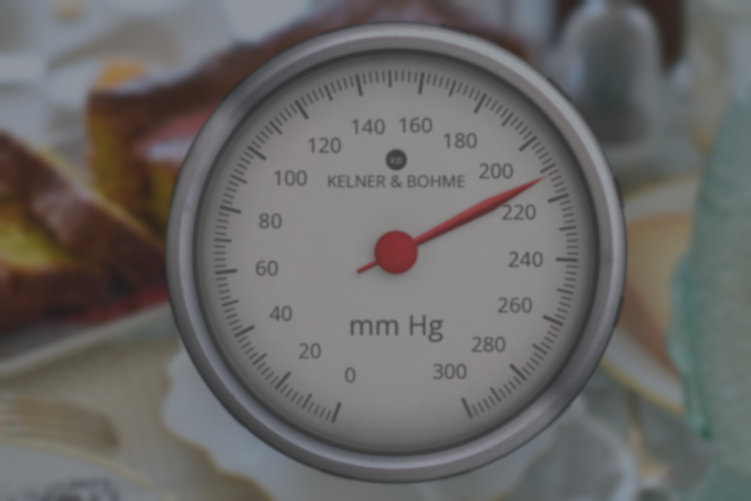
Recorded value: 212,mmHg
